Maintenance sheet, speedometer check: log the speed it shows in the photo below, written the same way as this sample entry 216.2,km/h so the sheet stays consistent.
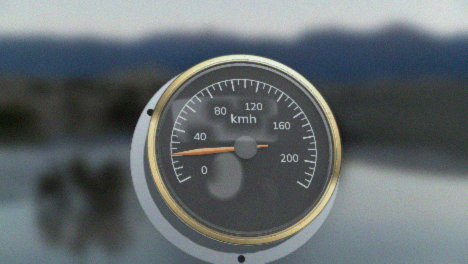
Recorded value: 20,km/h
